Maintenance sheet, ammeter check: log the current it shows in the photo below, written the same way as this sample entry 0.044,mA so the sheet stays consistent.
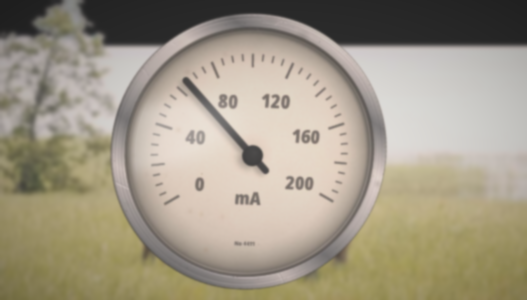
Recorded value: 65,mA
